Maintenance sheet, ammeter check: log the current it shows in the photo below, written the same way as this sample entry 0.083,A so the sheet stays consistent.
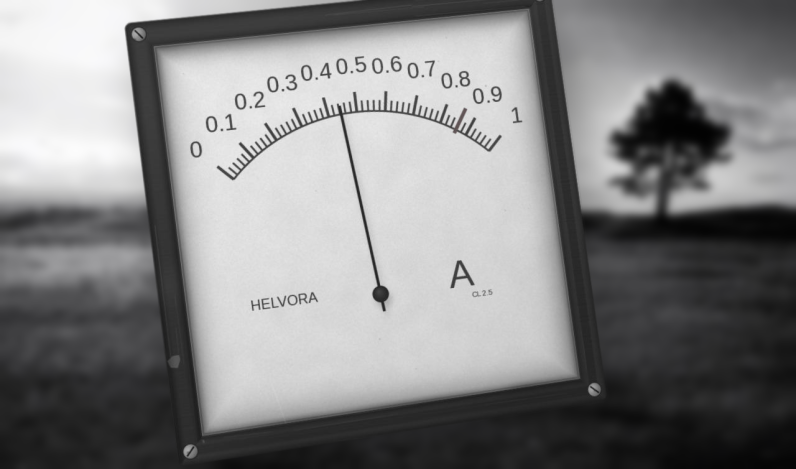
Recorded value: 0.44,A
